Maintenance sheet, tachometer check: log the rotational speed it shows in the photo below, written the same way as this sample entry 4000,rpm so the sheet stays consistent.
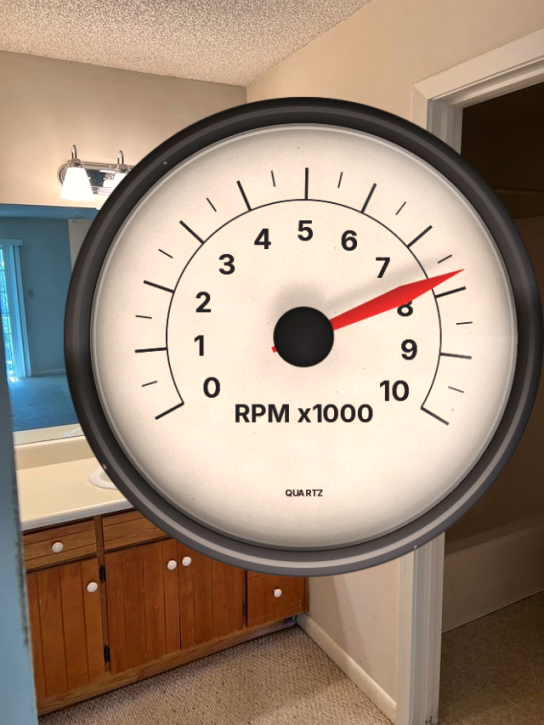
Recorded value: 7750,rpm
